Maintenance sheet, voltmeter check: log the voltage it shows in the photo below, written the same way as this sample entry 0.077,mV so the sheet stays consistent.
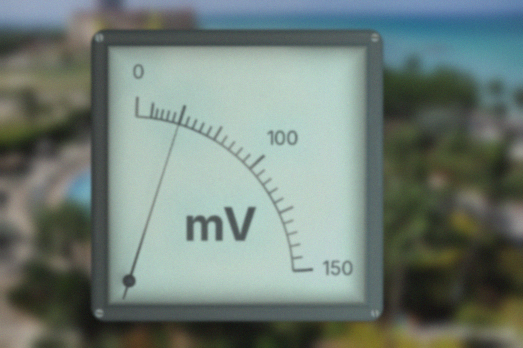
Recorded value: 50,mV
